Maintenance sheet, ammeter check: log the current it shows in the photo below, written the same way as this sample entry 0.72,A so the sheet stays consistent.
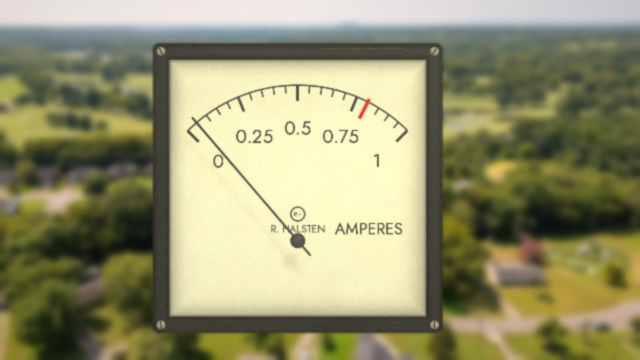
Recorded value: 0.05,A
